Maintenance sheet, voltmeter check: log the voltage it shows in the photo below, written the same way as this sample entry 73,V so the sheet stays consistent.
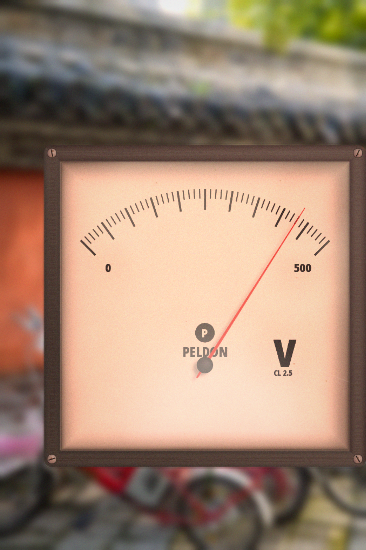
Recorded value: 430,V
